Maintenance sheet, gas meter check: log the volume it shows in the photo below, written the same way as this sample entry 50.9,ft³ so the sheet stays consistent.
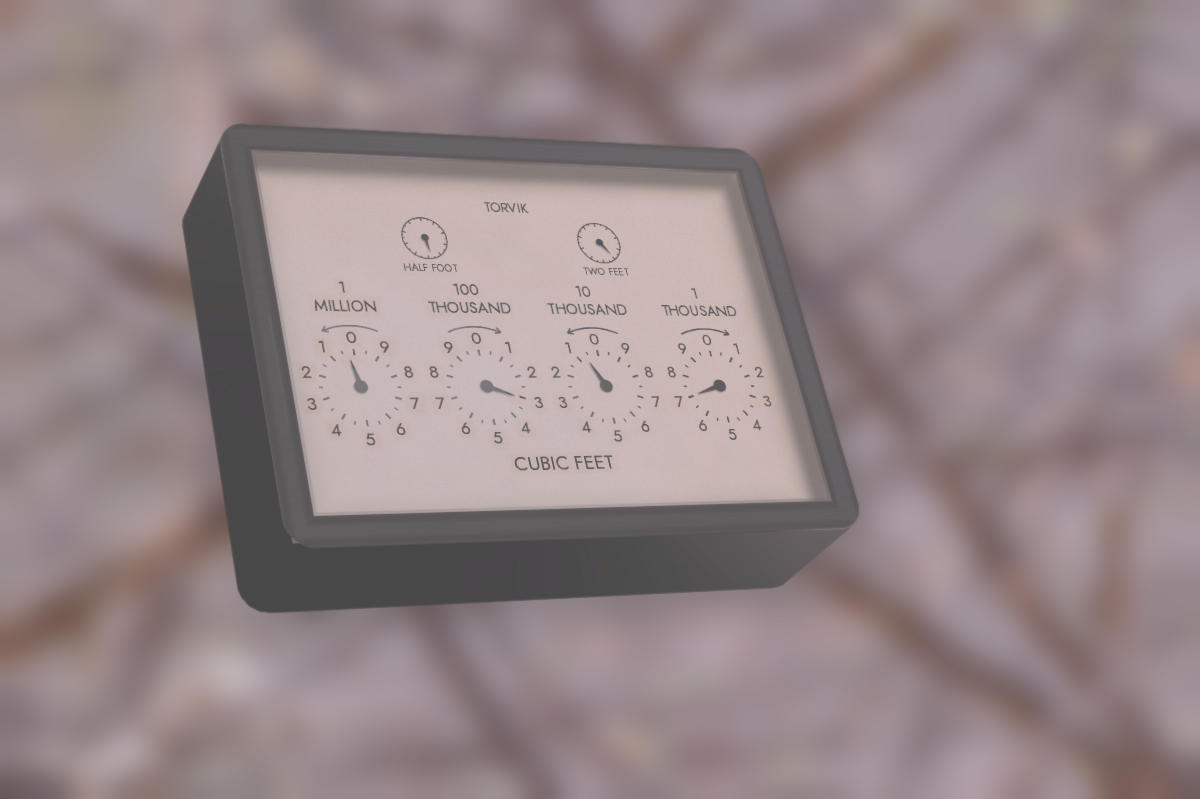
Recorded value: 30700,ft³
